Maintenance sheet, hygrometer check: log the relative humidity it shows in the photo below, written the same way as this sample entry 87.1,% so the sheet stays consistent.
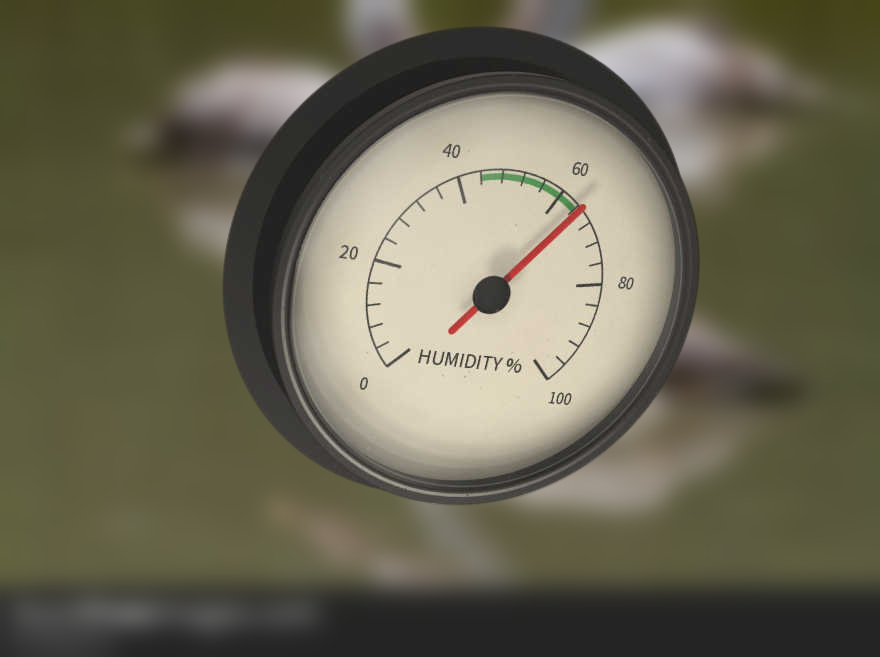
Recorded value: 64,%
